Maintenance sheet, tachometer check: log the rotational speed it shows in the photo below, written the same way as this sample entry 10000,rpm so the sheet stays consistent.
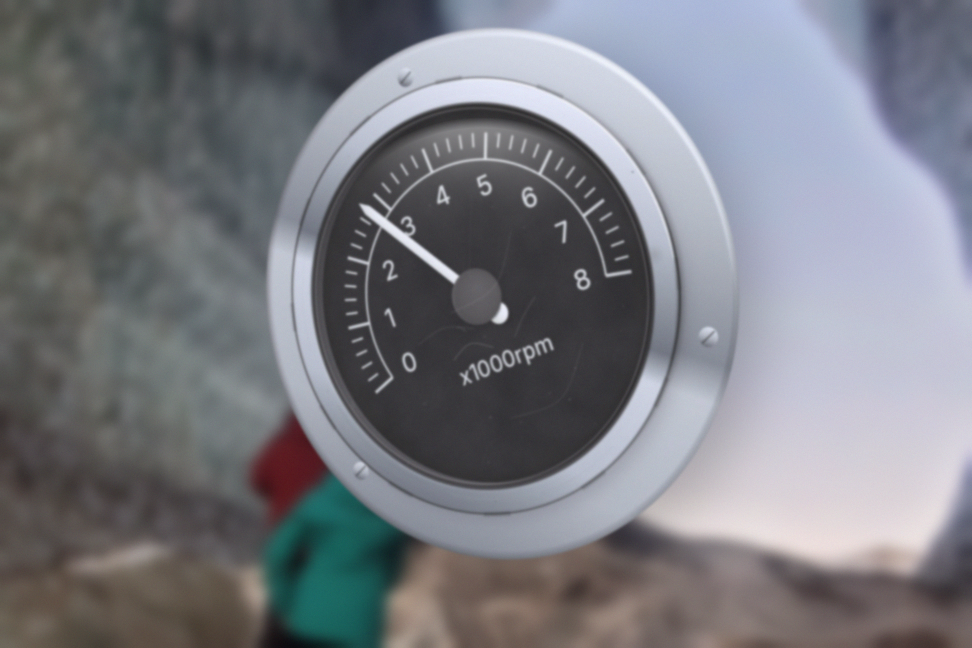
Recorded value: 2800,rpm
